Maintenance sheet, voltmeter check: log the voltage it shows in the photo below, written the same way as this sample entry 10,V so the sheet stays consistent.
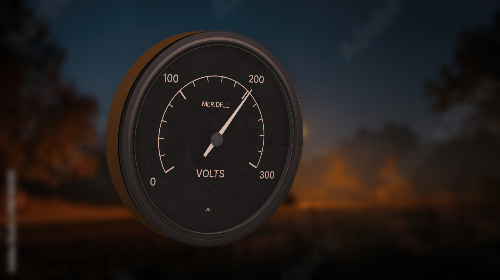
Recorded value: 200,V
